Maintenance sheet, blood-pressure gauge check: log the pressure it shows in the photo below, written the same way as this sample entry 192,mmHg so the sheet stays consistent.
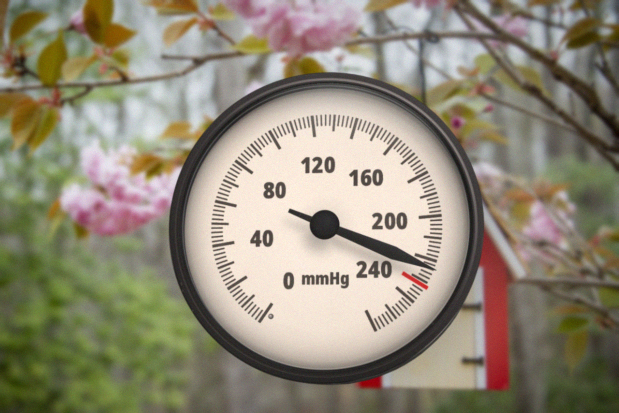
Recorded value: 224,mmHg
